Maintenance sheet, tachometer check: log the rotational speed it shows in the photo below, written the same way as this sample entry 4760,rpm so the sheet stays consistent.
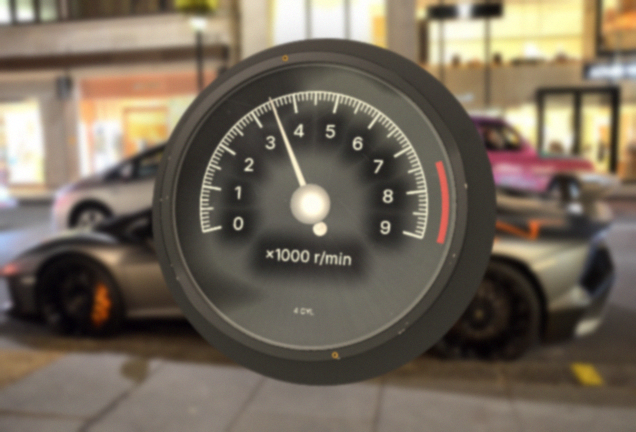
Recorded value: 3500,rpm
